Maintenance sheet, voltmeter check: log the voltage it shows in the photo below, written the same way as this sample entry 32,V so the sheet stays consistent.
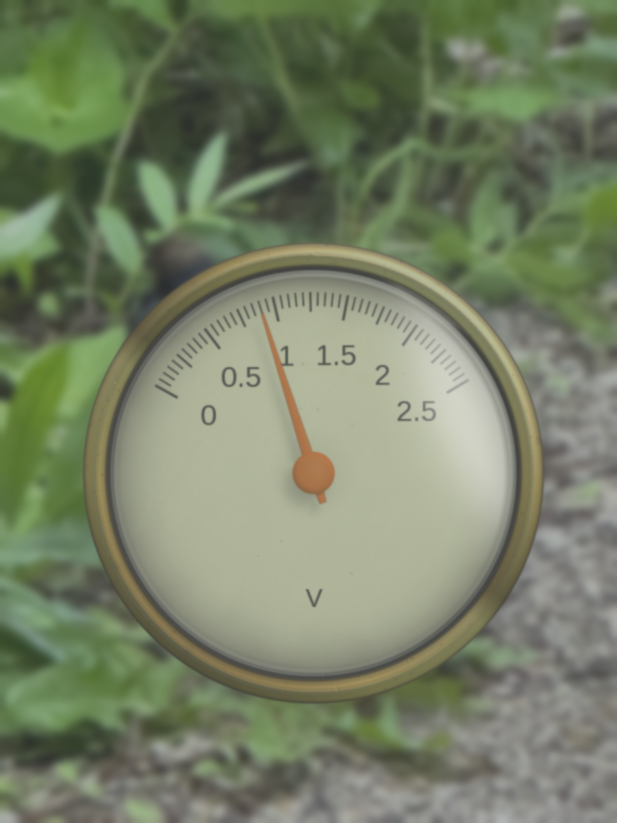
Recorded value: 0.9,V
